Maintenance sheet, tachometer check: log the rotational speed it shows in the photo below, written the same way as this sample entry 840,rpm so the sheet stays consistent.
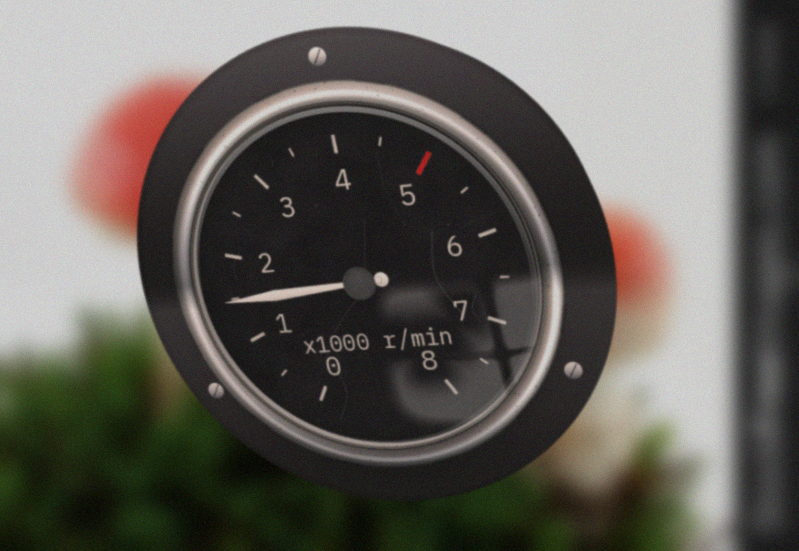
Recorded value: 1500,rpm
